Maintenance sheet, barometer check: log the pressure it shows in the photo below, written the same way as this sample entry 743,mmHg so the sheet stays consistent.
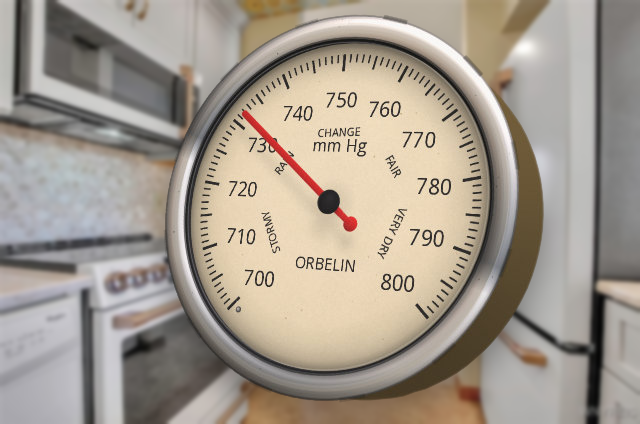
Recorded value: 732,mmHg
